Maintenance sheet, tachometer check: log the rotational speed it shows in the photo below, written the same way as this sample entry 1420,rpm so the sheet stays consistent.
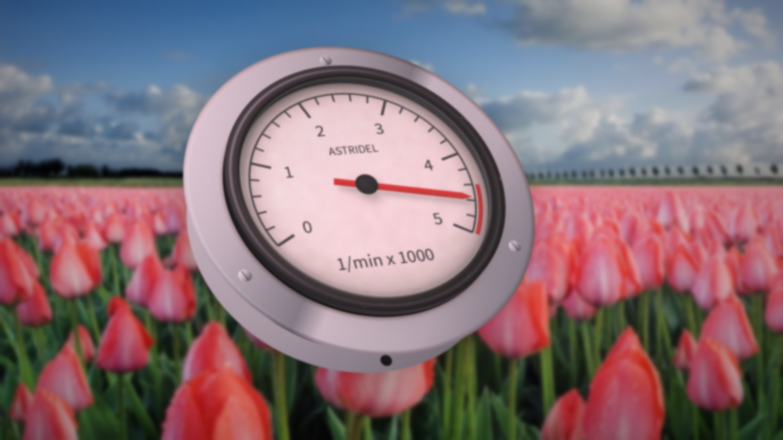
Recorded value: 4600,rpm
